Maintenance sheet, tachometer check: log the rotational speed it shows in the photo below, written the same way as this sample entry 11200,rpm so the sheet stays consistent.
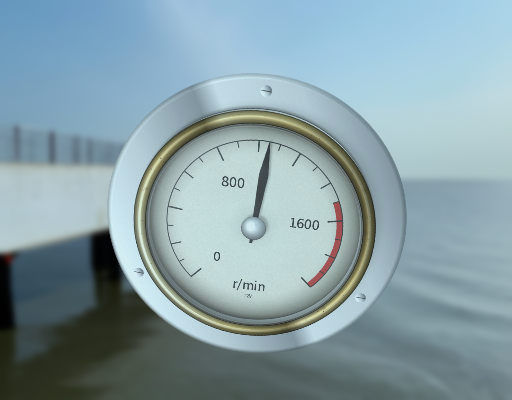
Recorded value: 1050,rpm
